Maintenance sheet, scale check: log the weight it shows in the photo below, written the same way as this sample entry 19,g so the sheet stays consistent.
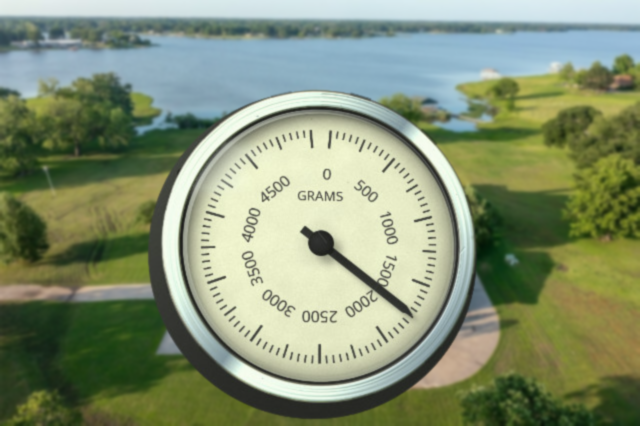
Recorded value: 1750,g
